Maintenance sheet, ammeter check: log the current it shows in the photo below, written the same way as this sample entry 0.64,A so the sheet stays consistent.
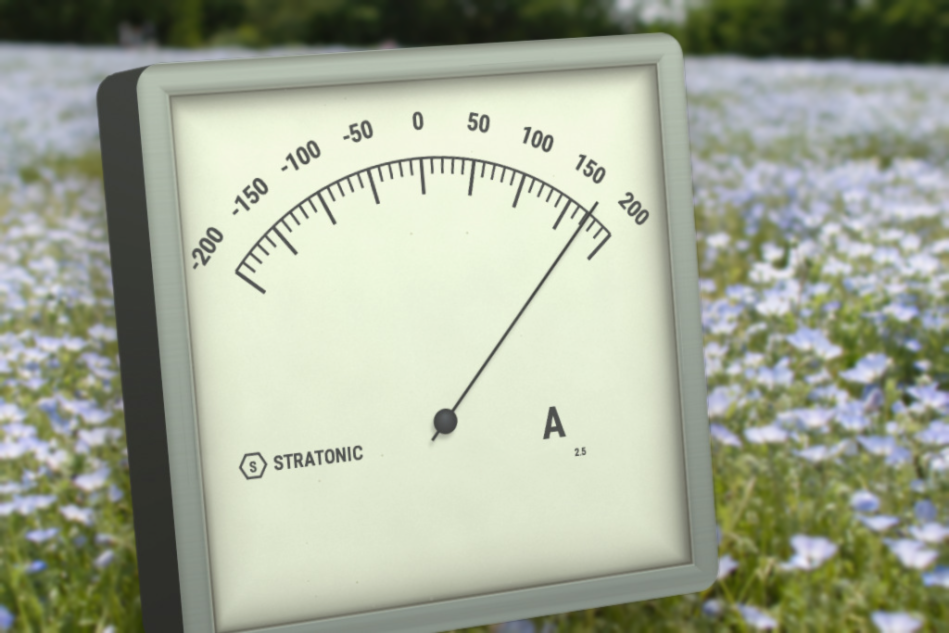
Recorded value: 170,A
